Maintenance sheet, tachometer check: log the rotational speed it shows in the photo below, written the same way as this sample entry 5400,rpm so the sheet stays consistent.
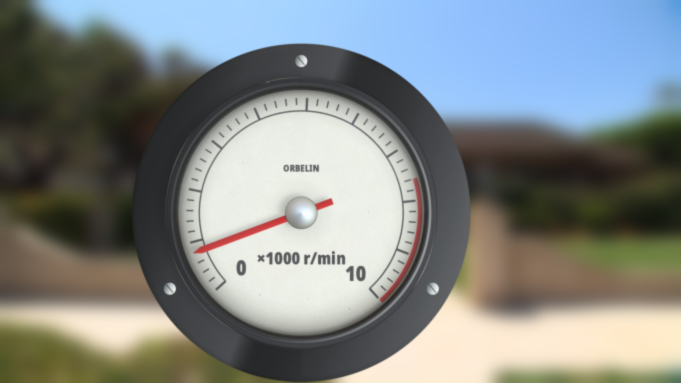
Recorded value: 800,rpm
